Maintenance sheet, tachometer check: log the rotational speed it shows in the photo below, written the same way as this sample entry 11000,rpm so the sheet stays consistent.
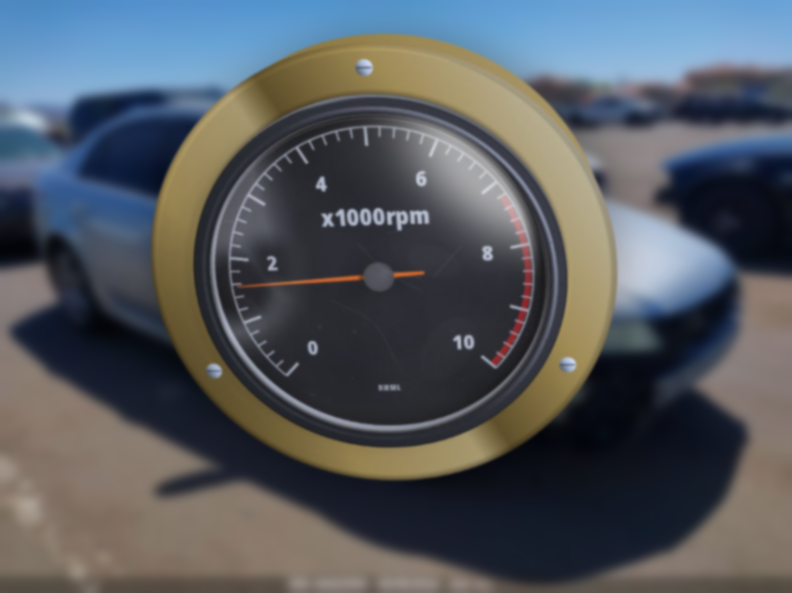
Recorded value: 1600,rpm
